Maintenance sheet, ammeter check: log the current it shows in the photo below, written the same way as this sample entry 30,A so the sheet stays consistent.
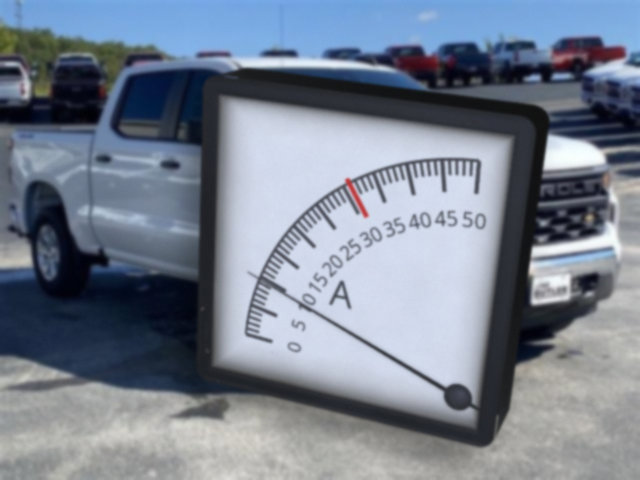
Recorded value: 10,A
